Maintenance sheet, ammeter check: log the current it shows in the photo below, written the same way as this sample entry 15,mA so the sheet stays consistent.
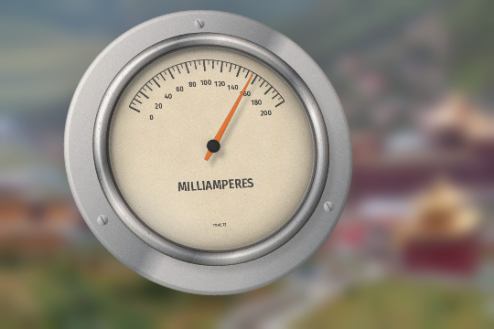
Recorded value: 155,mA
